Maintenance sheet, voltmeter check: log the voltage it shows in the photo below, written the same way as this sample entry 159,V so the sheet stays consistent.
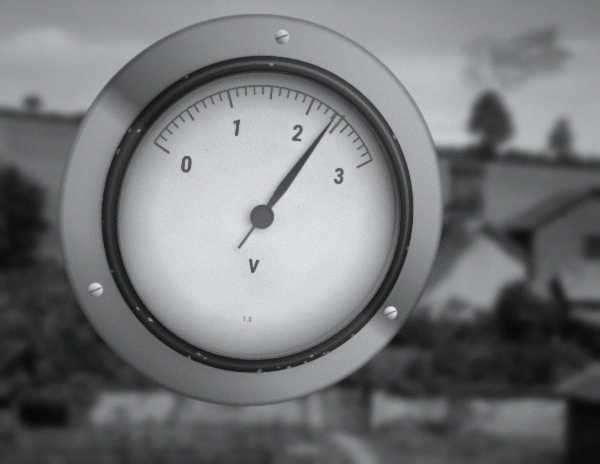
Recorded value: 2.3,V
